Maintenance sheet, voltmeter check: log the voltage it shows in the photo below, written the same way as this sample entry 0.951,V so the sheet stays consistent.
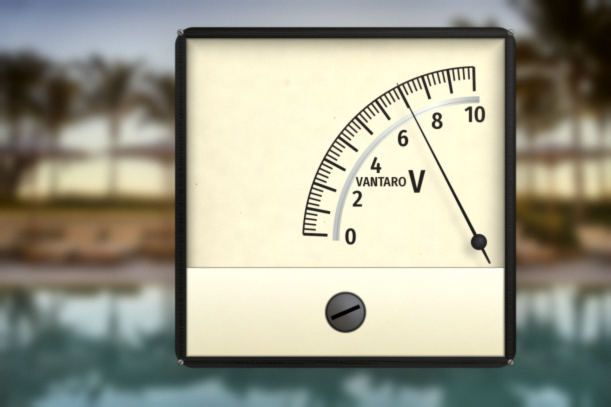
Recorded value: 7,V
